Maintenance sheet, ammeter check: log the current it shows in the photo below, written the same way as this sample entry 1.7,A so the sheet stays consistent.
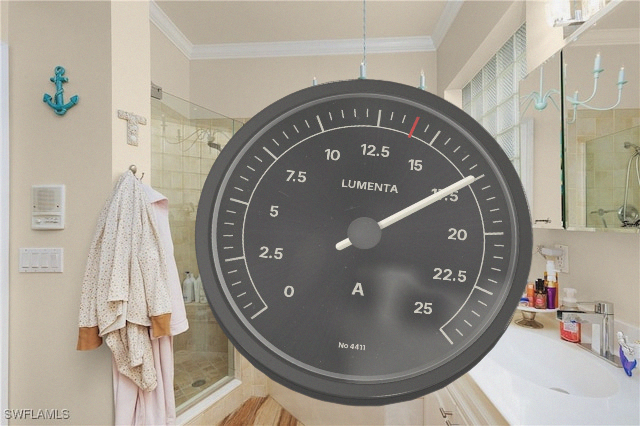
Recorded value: 17.5,A
